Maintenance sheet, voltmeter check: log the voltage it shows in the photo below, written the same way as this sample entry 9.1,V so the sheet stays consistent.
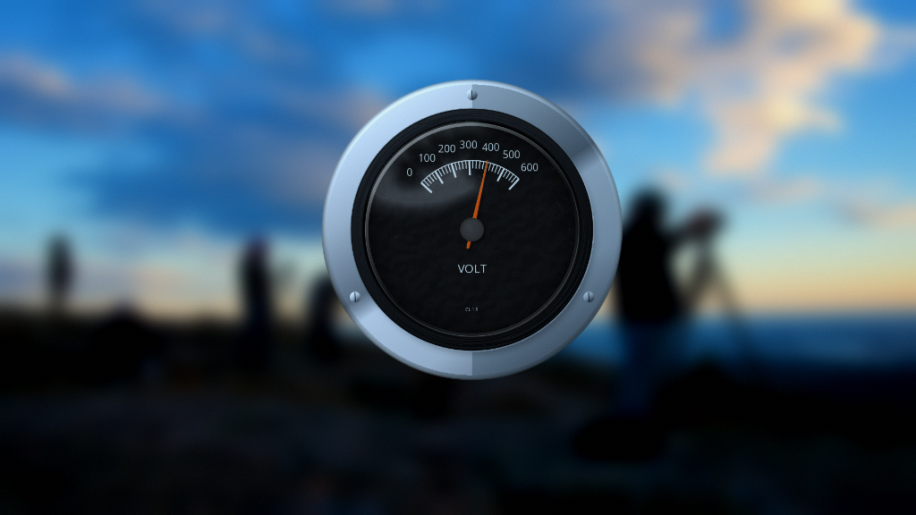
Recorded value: 400,V
